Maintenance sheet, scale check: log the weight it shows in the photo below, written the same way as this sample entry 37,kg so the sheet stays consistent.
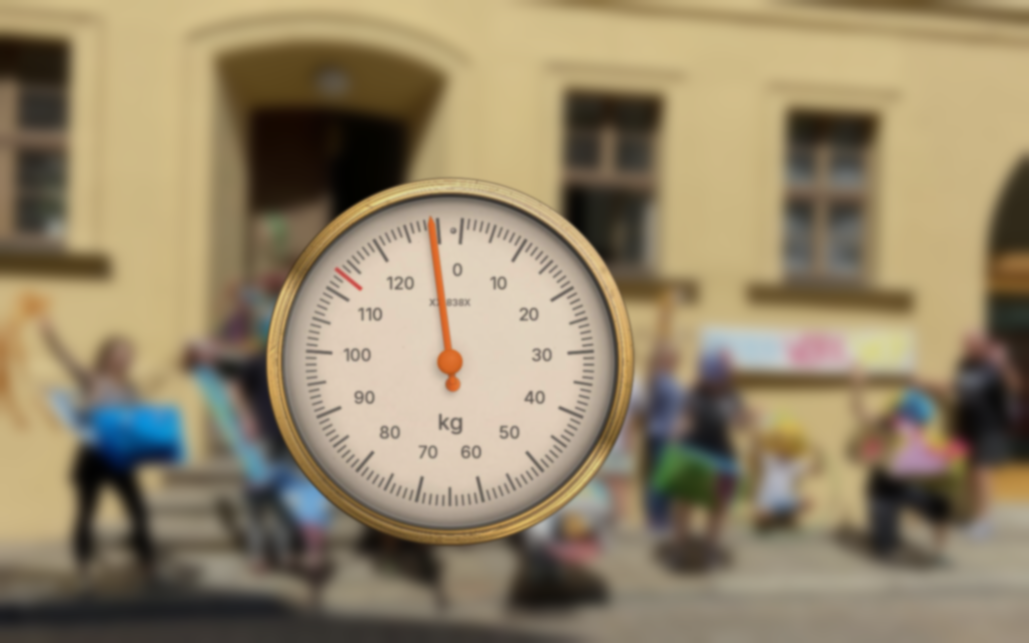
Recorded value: 129,kg
